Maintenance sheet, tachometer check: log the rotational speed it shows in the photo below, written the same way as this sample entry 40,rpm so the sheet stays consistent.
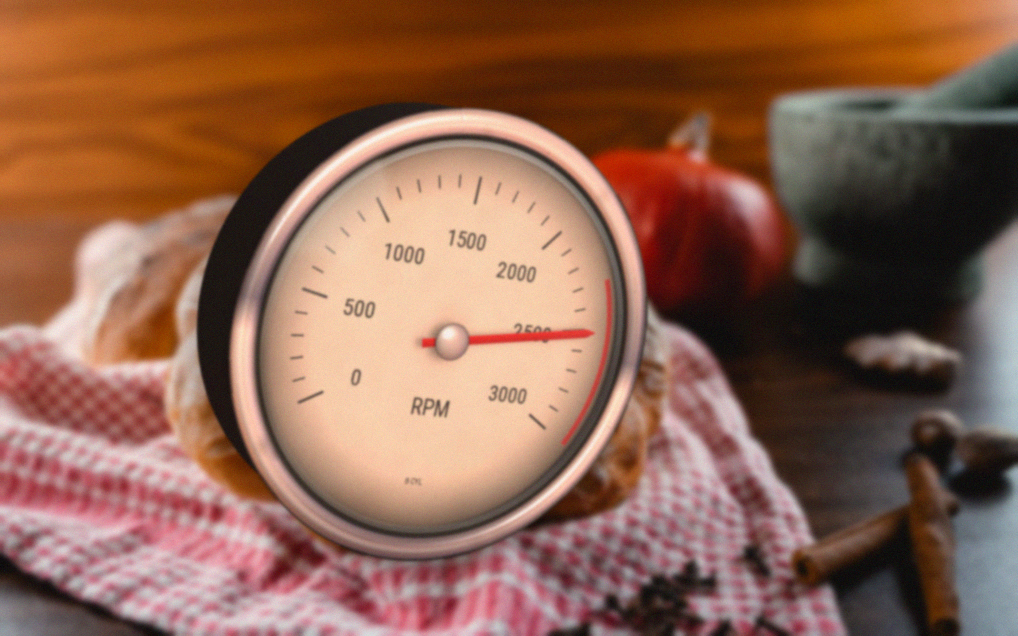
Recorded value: 2500,rpm
